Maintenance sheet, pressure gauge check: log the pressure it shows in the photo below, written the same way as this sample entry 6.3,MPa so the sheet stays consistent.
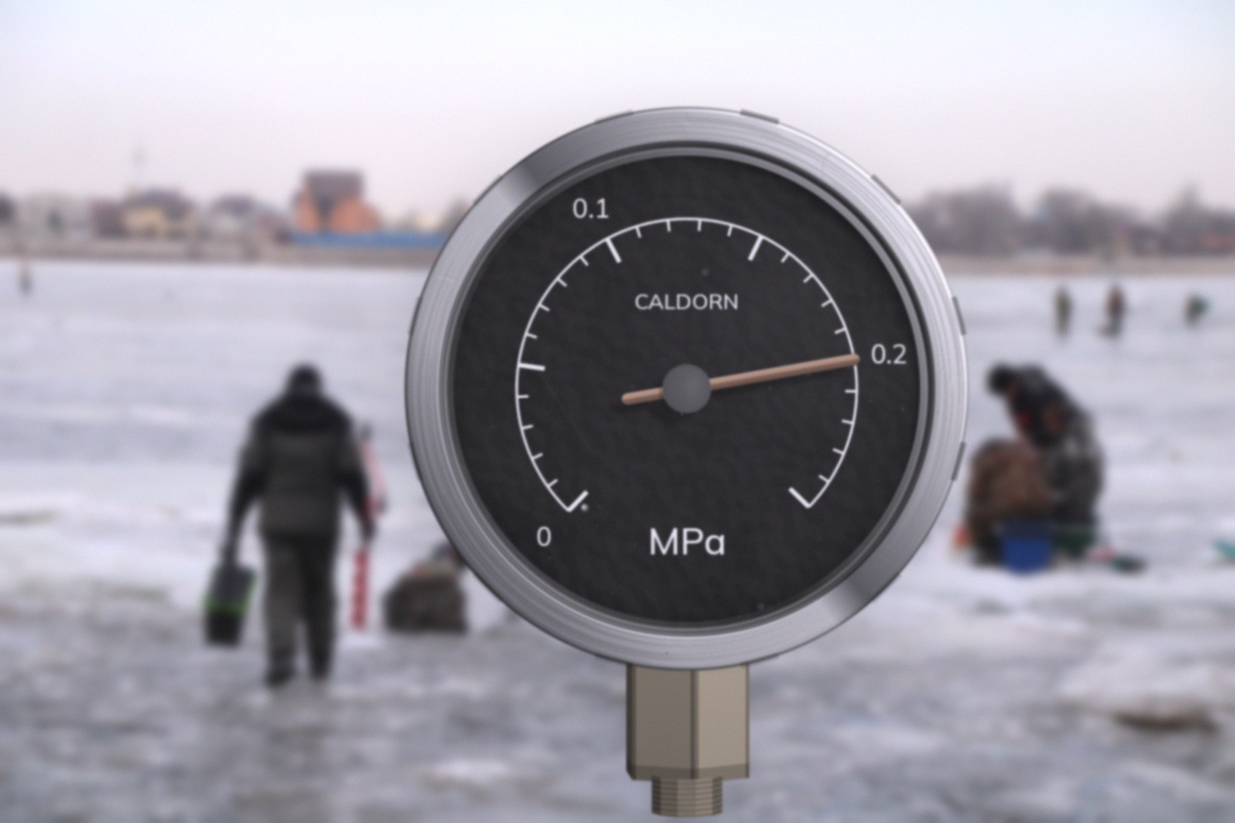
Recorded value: 0.2,MPa
